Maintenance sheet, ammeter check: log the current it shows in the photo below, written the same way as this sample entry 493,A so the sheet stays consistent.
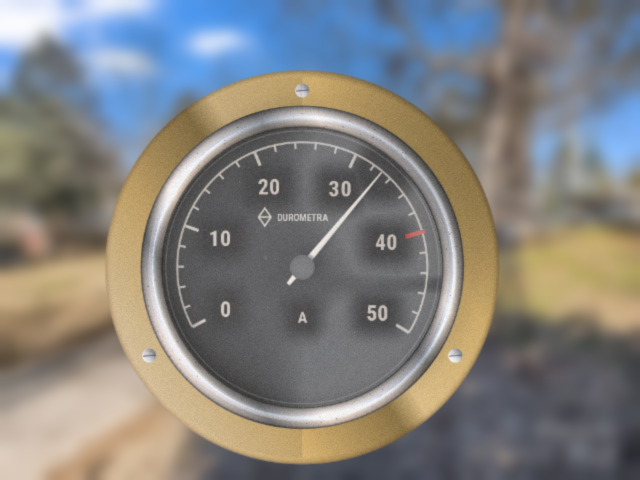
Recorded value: 33,A
